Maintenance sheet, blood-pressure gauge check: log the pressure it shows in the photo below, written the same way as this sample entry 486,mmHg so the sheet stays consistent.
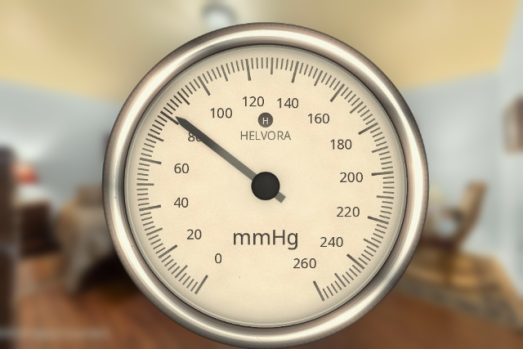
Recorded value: 82,mmHg
